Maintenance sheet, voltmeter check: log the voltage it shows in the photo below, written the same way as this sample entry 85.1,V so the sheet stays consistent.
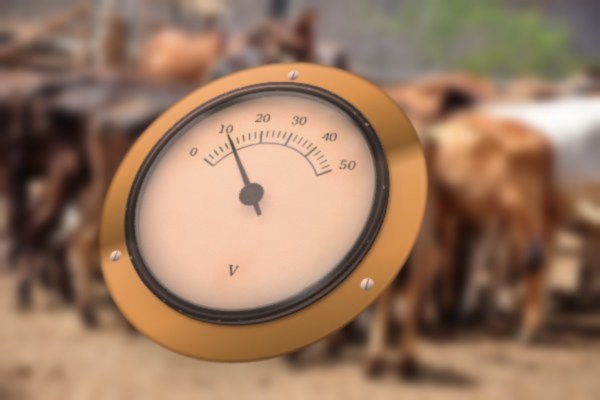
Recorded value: 10,V
